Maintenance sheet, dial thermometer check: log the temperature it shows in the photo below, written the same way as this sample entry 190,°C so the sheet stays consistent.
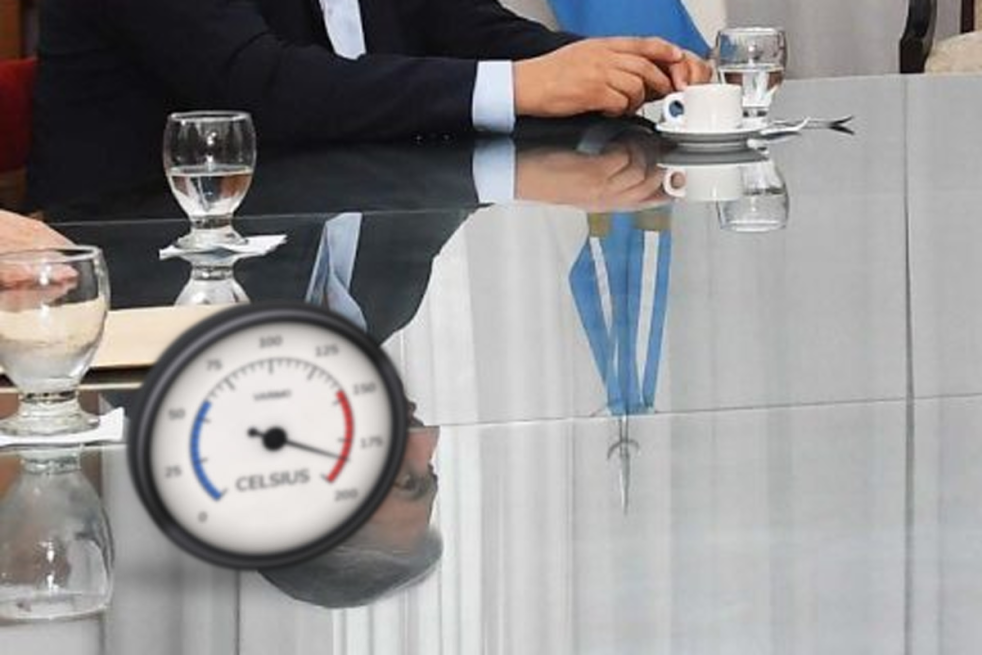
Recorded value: 185,°C
